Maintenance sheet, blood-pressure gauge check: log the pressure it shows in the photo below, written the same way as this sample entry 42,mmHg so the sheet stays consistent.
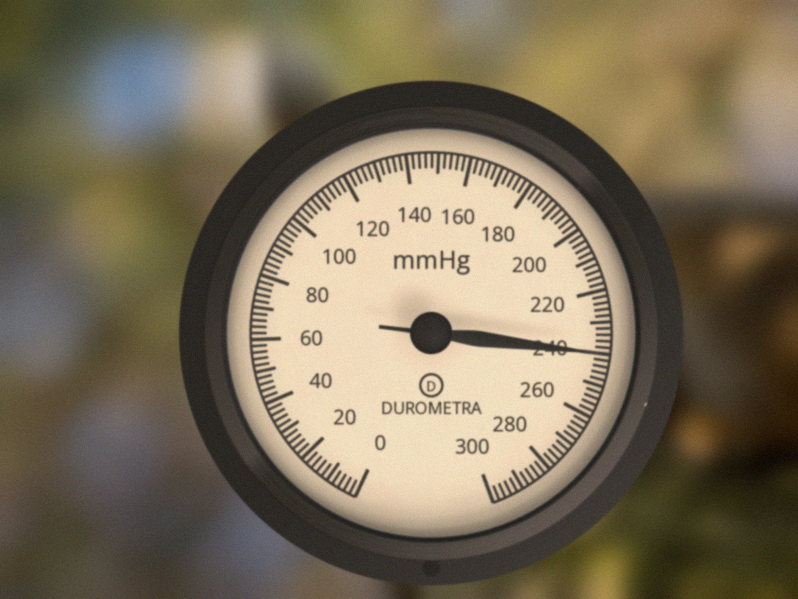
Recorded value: 240,mmHg
